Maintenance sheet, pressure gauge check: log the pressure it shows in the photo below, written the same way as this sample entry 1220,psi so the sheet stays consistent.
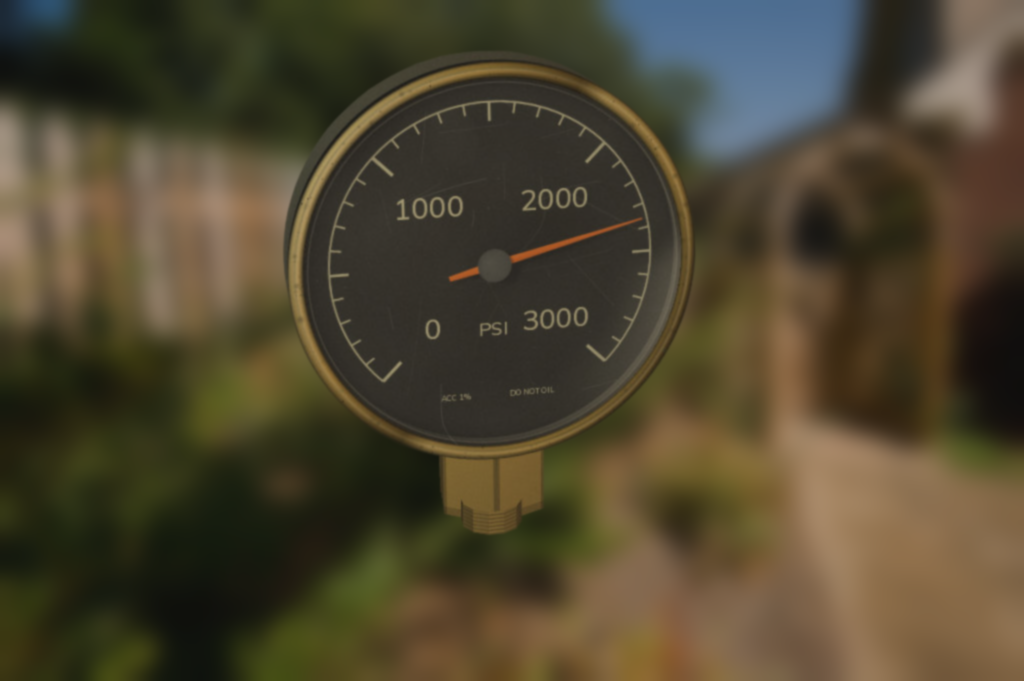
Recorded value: 2350,psi
